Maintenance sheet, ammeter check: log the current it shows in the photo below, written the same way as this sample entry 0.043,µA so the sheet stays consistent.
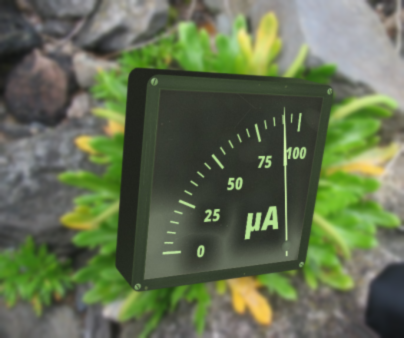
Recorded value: 90,µA
